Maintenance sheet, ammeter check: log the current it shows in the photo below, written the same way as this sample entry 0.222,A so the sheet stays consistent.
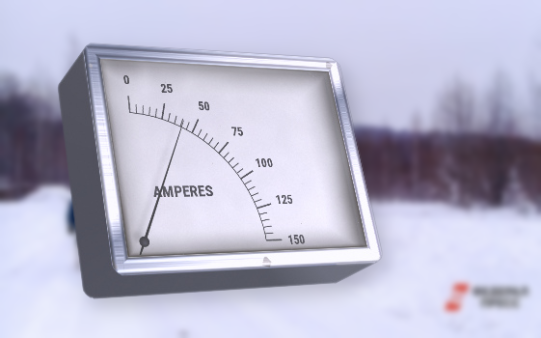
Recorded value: 40,A
